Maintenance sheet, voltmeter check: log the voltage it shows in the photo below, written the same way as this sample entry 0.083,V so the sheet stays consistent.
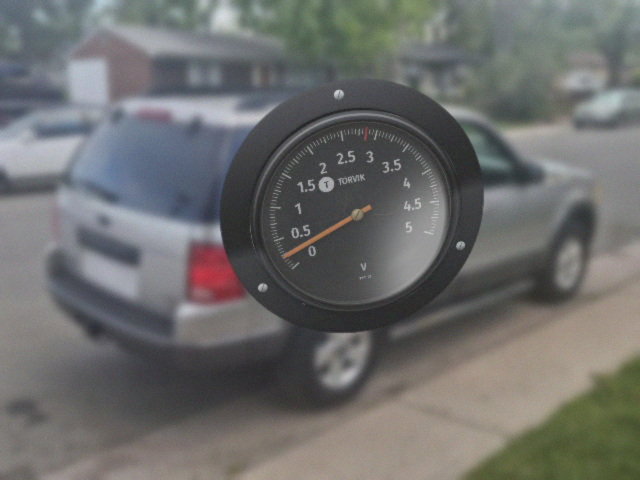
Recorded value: 0.25,V
